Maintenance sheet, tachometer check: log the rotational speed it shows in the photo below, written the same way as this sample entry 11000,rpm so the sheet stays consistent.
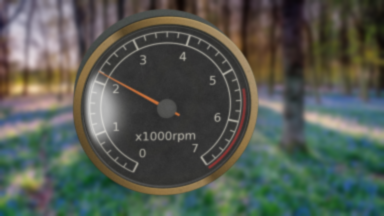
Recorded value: 2200,rpm
